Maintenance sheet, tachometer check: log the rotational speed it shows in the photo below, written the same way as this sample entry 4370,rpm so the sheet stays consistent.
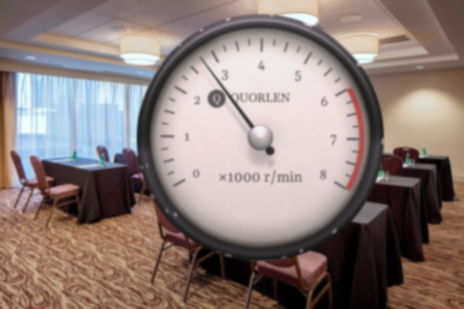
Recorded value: 2750,rpm
